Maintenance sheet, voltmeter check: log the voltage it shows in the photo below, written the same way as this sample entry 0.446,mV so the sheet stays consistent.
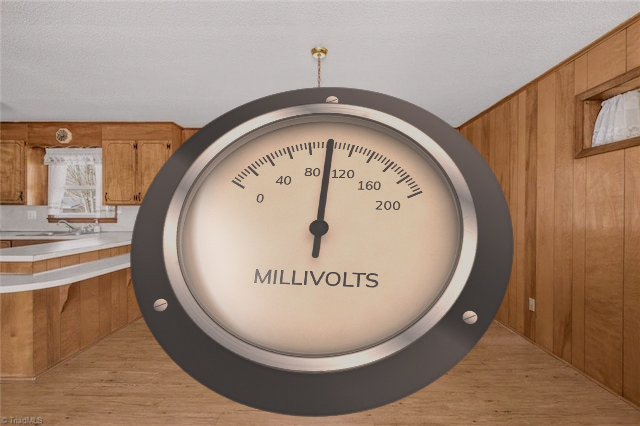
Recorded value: 100,mV
